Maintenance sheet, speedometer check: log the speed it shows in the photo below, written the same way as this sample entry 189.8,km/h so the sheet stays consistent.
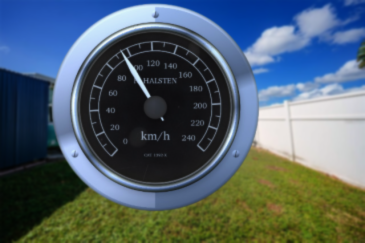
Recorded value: 95,km/h
